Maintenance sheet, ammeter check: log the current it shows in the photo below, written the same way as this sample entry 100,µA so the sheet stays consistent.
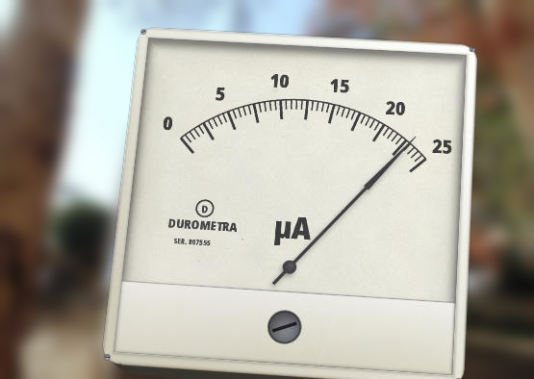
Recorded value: 23,µA
